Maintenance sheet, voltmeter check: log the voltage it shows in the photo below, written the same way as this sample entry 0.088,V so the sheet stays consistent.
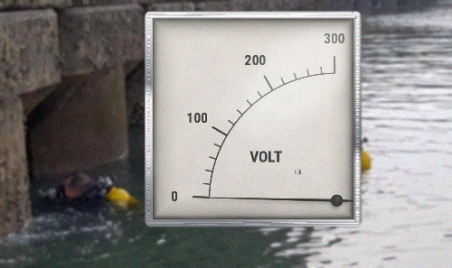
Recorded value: 0,V
